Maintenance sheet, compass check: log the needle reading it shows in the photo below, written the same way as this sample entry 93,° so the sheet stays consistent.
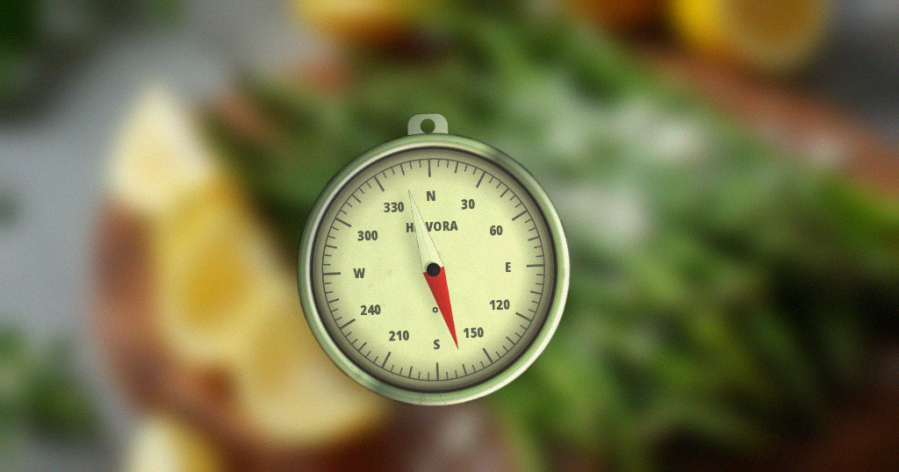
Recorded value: 165,°
